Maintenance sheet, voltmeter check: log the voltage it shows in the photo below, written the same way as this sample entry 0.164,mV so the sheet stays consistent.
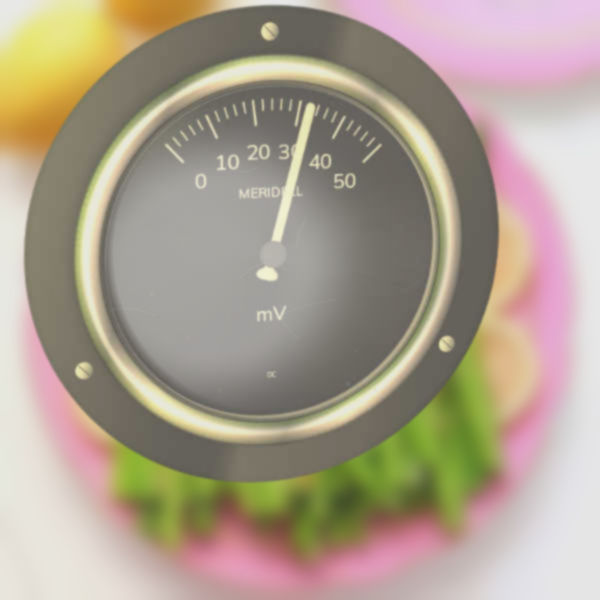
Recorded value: 32,mV
